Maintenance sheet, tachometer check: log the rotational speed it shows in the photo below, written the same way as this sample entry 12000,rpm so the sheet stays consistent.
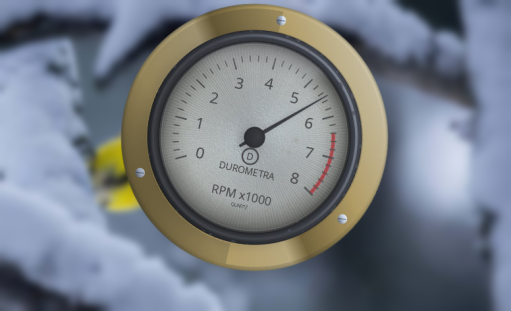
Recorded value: 5500,rpm
